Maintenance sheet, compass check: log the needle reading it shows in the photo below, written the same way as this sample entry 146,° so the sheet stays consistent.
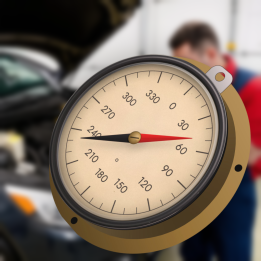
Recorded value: 50,°
